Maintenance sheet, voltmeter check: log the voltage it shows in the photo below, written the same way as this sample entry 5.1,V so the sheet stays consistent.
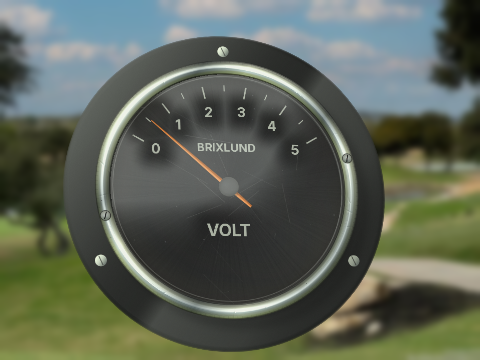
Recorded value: 0.5,V
